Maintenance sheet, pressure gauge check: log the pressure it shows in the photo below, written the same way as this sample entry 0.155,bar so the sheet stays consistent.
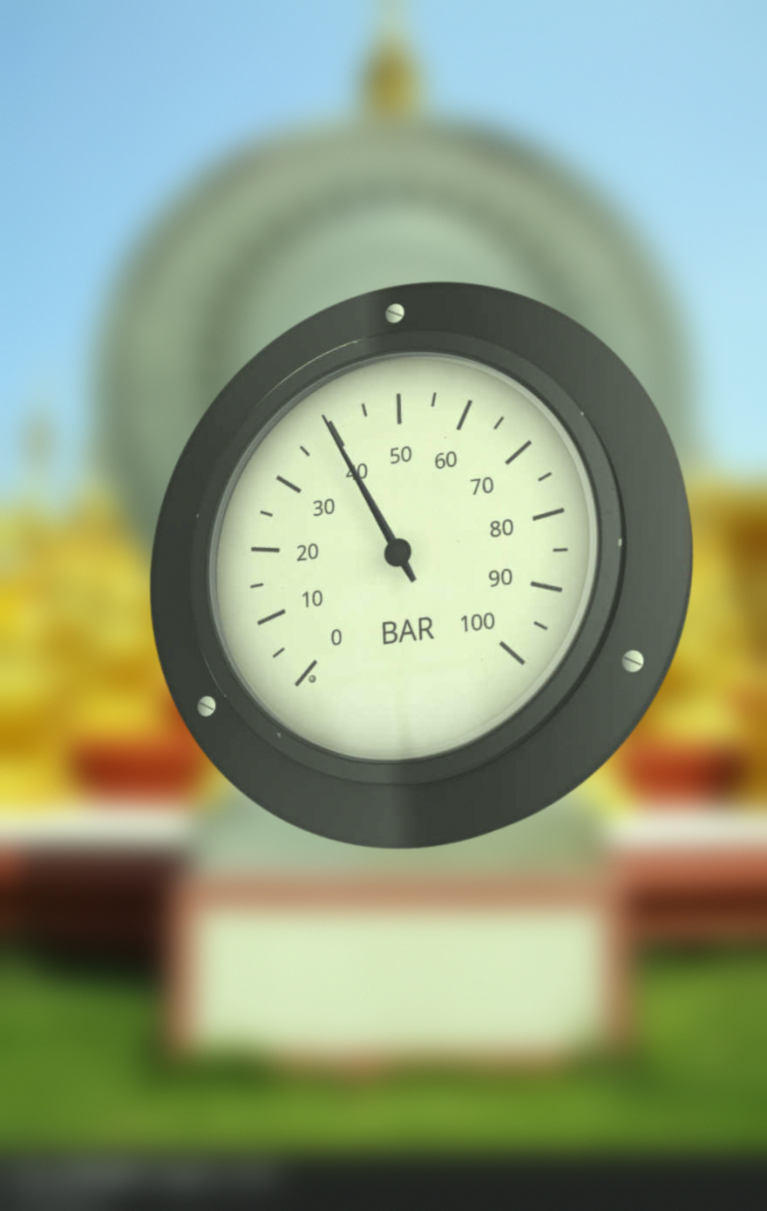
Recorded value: 40,bar
